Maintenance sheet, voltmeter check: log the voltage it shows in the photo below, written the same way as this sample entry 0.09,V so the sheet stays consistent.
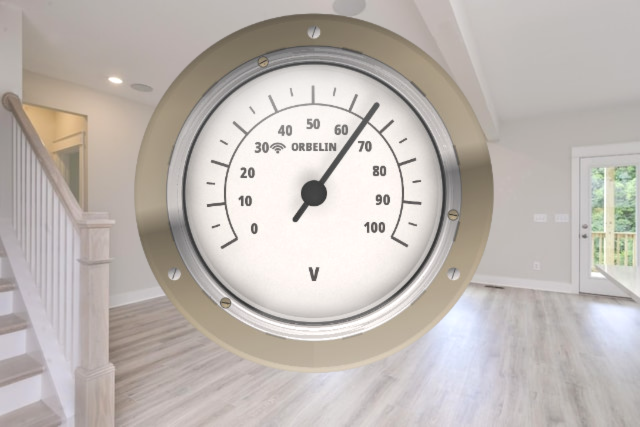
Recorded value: 65,V
